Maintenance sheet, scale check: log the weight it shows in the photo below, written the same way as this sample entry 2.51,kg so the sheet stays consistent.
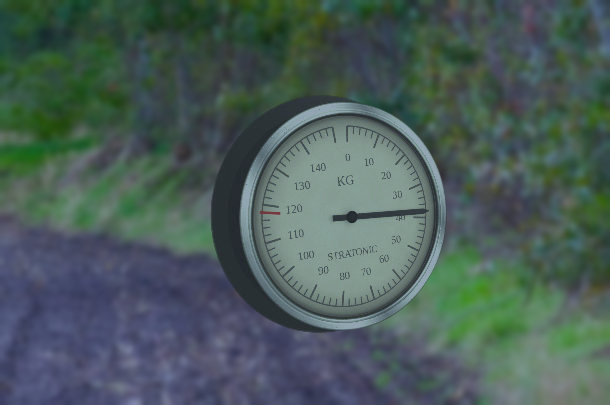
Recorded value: 38,kg
